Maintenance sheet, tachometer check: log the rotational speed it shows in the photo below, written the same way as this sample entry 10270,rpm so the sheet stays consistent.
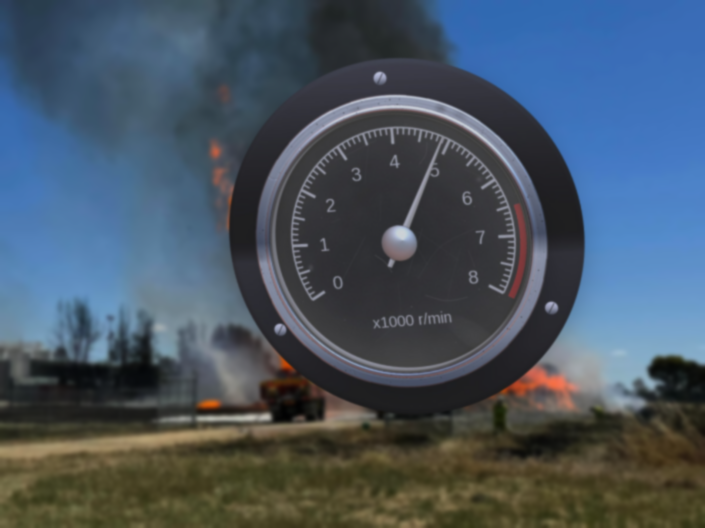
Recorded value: 4900,rpm
